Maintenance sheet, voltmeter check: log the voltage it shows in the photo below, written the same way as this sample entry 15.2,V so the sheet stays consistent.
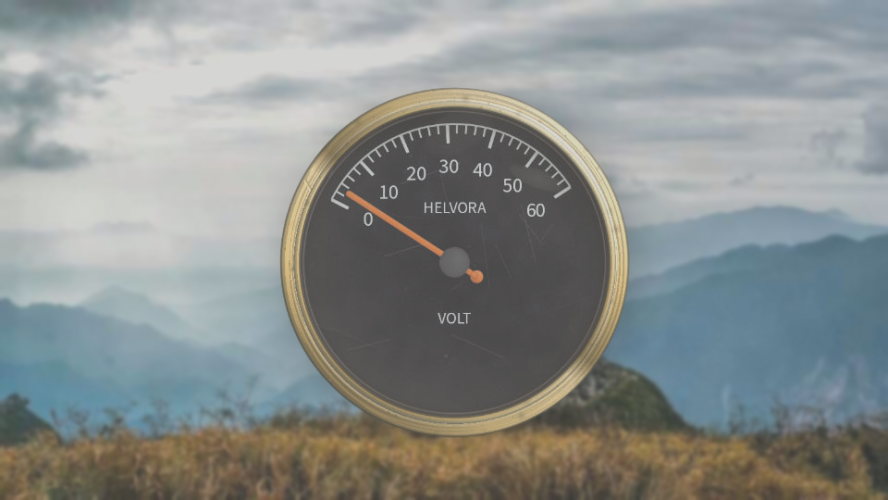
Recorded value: 3,V
